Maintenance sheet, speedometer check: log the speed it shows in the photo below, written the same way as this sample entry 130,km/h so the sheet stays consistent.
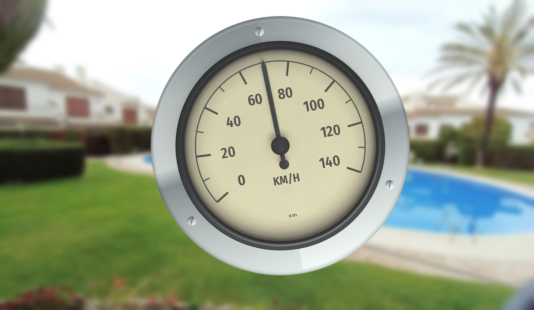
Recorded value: 70,km/h
